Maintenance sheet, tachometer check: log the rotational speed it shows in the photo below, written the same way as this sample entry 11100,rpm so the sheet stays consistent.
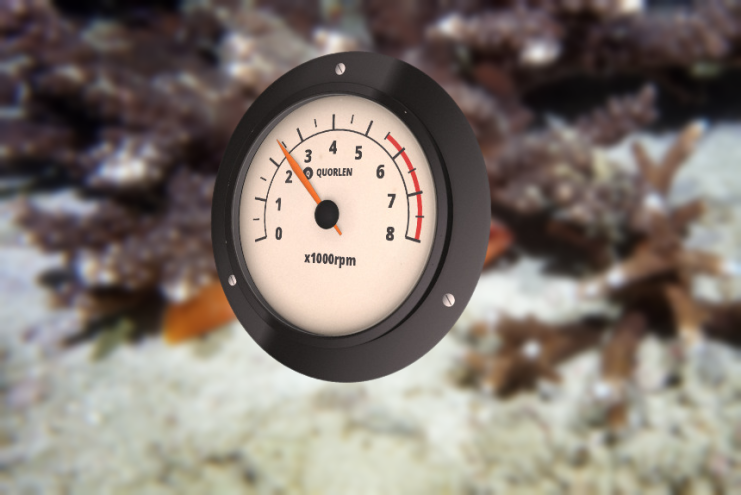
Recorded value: 2500,rpm
